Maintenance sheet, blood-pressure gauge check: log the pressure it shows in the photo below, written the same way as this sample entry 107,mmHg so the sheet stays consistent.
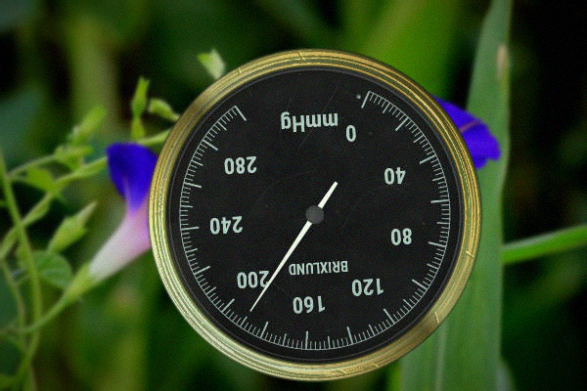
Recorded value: 190,mmHg
